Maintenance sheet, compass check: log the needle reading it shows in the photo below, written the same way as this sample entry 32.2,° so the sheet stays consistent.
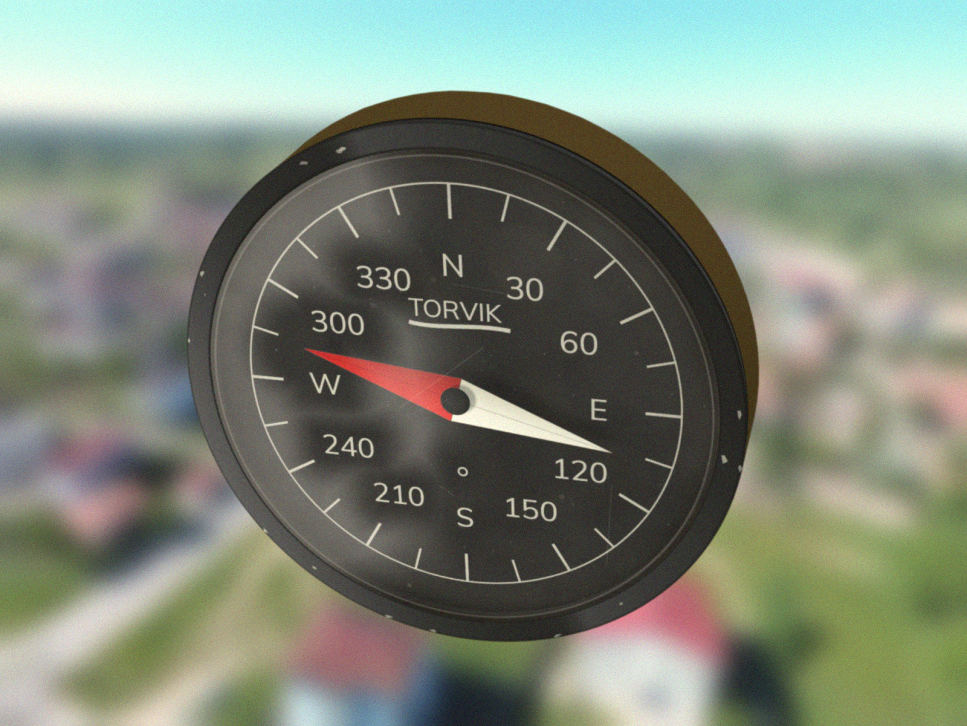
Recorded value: 285,°
